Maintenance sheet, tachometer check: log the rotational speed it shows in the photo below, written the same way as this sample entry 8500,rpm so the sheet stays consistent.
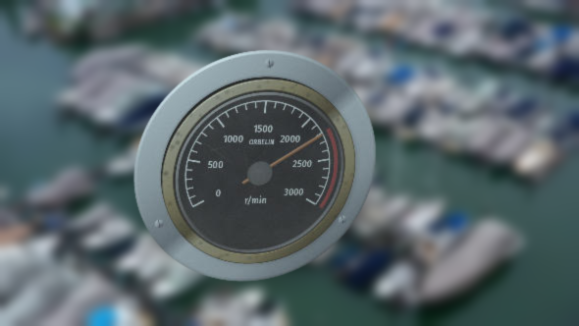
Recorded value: 2200,rpm
